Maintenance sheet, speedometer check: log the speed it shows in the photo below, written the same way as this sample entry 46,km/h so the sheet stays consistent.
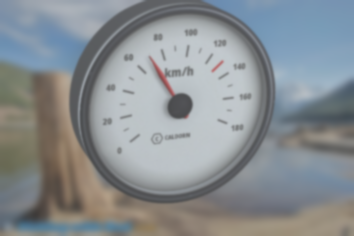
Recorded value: 70,km/h
